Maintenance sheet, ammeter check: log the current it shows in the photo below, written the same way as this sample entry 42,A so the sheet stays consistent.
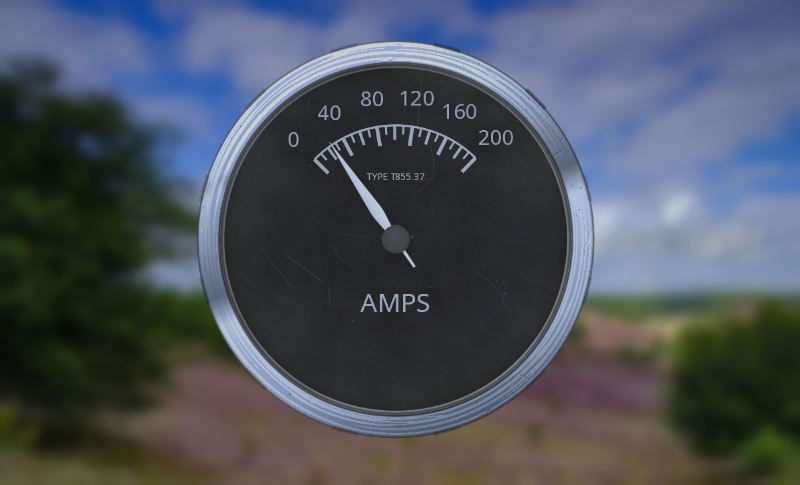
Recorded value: 25,A
